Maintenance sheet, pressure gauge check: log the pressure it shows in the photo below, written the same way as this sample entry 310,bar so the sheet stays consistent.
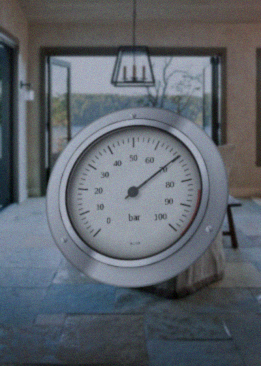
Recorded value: 70,bar
